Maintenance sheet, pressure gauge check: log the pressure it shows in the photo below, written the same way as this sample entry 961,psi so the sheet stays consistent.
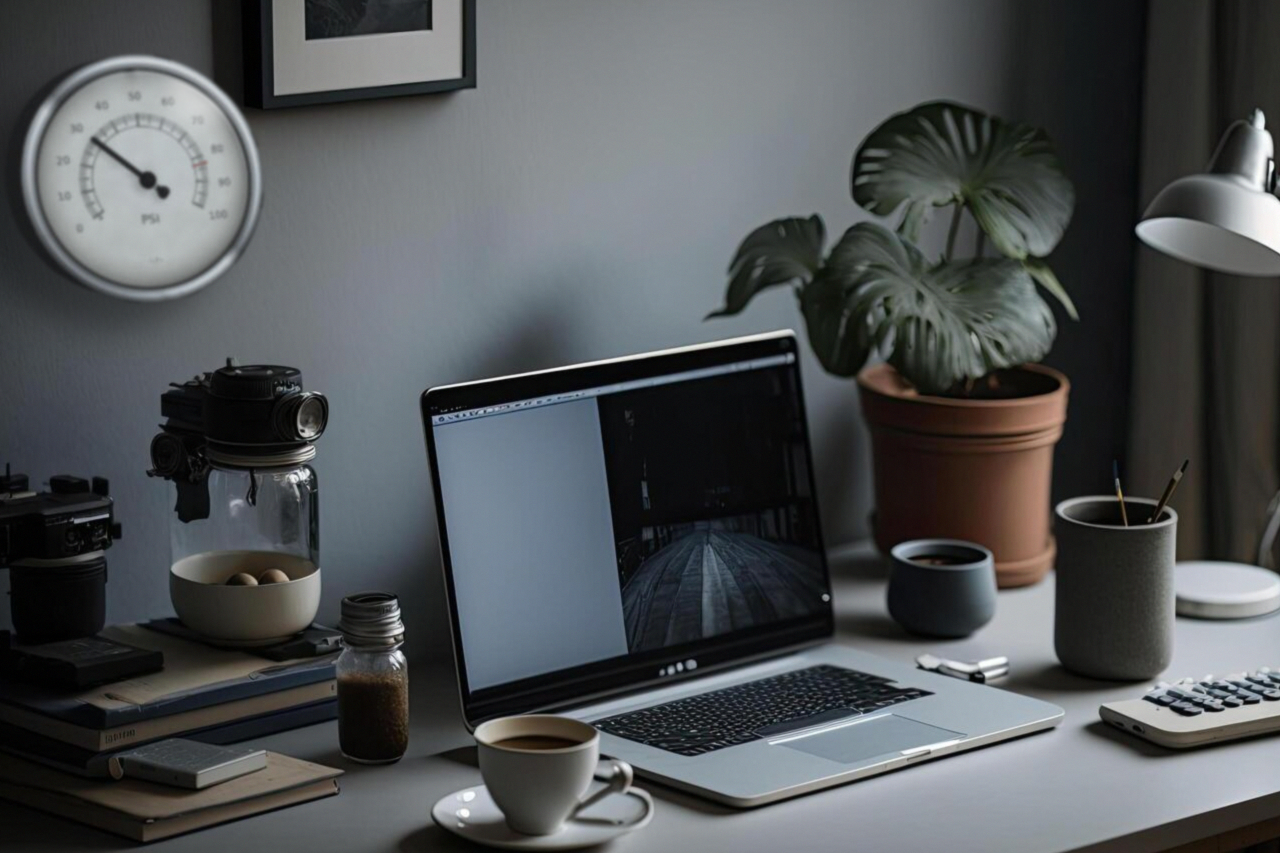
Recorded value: 30,psi
